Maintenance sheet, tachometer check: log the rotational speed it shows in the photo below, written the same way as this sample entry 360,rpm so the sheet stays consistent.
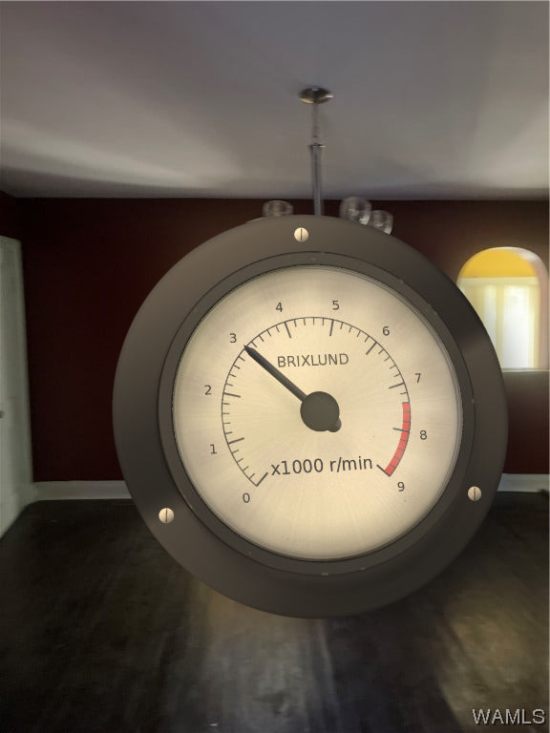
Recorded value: 3000,rpm
